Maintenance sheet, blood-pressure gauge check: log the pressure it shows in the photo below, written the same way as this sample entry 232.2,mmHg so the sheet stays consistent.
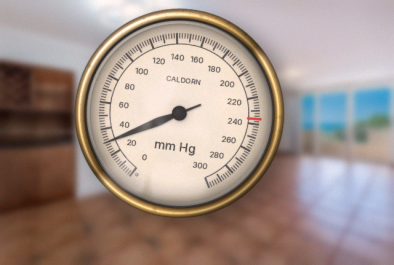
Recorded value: 30,mmHg
